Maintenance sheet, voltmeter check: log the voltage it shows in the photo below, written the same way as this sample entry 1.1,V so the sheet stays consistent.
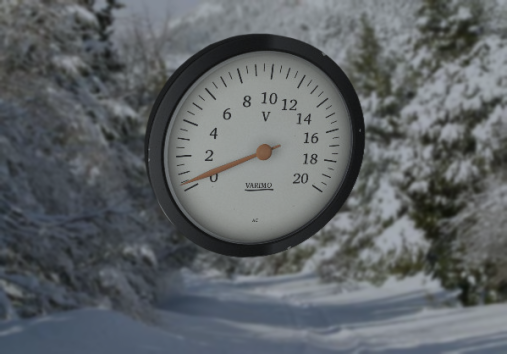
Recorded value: 0.5,V
